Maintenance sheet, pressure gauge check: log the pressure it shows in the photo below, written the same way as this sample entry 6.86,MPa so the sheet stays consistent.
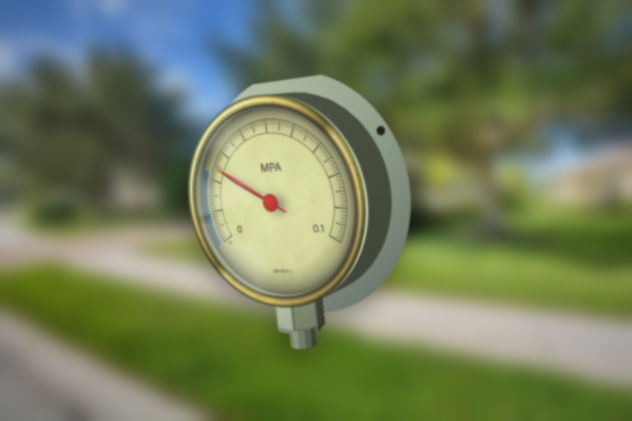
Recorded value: 0.025,MPa
